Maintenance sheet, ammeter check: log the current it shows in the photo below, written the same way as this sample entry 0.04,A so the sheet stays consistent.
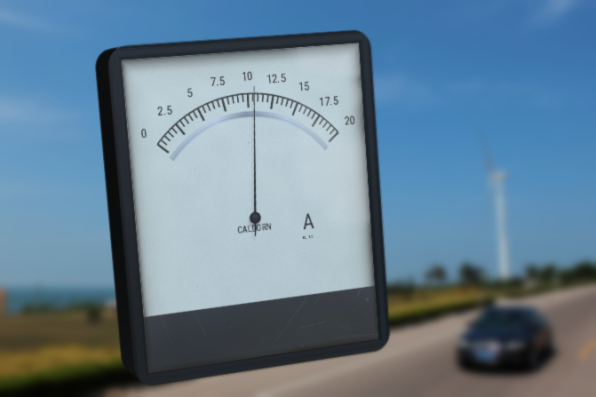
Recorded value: 10.5,A
